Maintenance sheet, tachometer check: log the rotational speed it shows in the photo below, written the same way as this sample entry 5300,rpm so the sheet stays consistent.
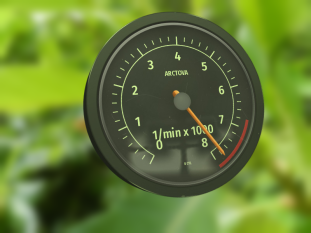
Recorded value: 7800,rpm
